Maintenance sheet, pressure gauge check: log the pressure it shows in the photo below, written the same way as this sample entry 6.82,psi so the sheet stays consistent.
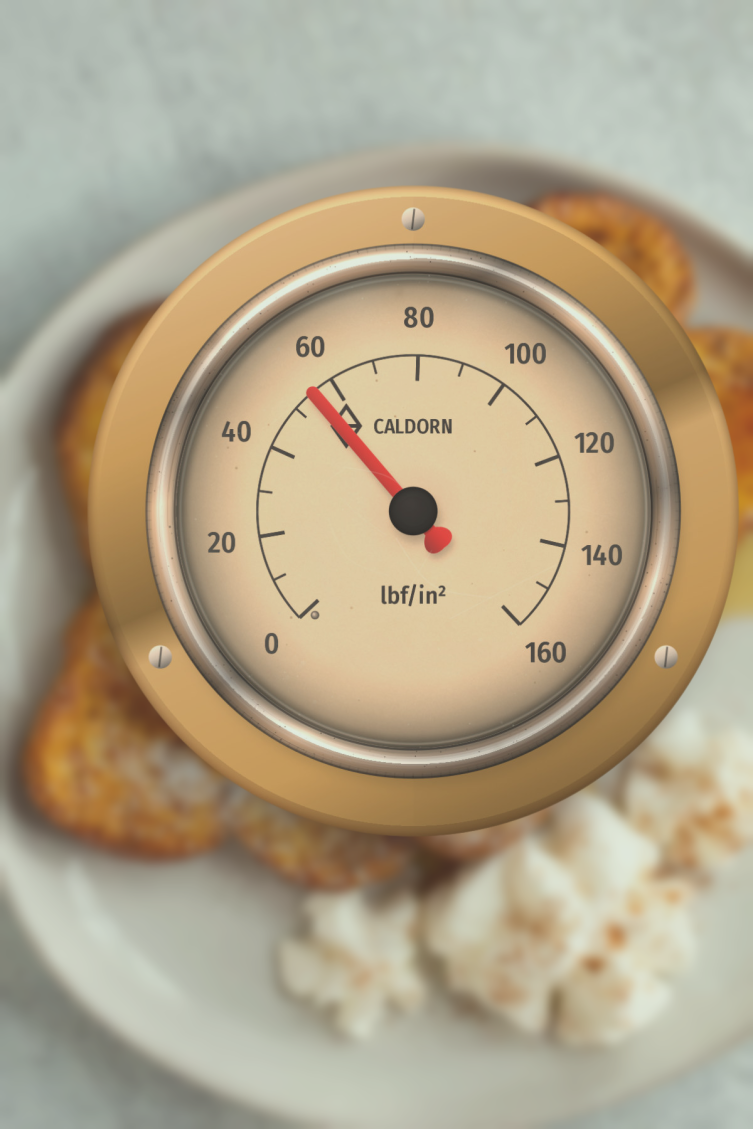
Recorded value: 55,psi
